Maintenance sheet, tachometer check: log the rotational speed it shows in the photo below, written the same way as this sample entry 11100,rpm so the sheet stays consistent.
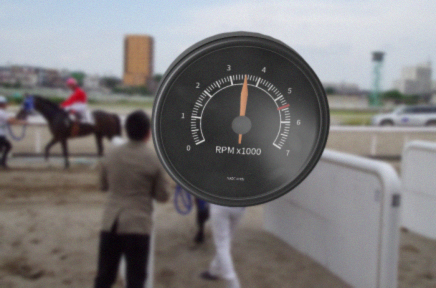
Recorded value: 3500,rpm
